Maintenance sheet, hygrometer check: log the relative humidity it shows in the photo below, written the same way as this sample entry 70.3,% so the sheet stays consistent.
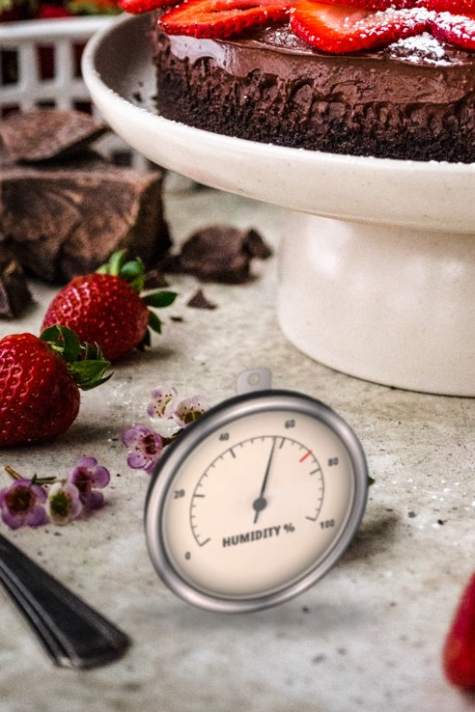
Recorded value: 56,%
